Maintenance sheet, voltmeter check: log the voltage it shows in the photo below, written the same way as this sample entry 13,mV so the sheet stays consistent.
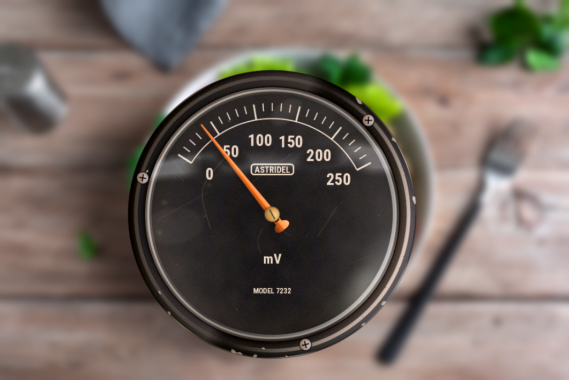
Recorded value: 40,mV
